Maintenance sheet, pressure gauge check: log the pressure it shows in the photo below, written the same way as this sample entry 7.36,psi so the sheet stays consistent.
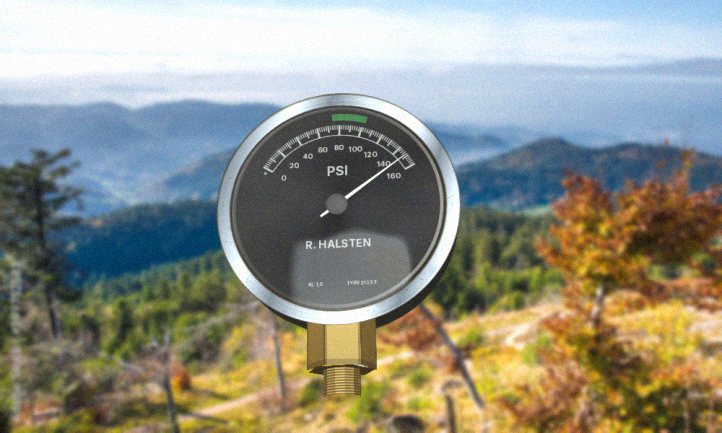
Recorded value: 150,psi
